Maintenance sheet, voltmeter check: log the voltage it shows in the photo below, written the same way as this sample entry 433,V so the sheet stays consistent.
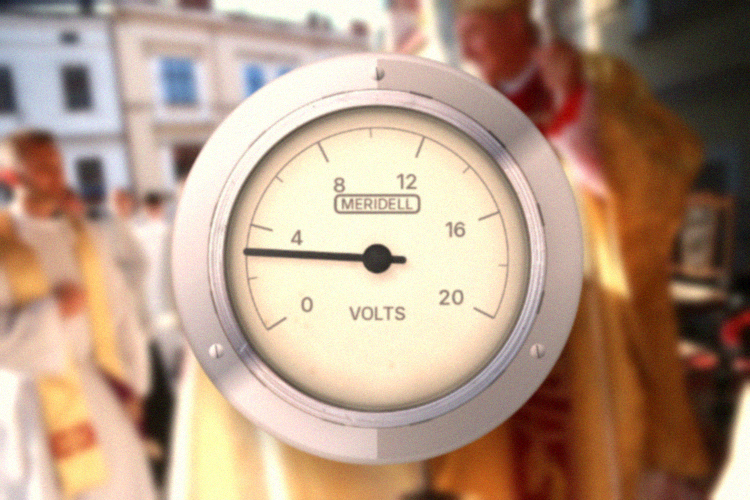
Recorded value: 3,V
